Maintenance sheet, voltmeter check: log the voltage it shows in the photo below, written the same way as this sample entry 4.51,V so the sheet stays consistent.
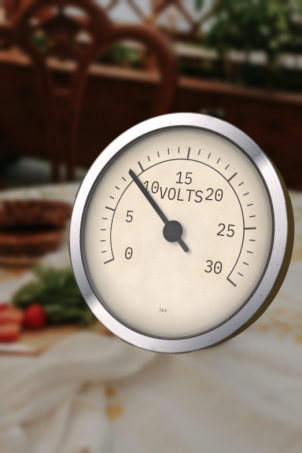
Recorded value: 9,V
